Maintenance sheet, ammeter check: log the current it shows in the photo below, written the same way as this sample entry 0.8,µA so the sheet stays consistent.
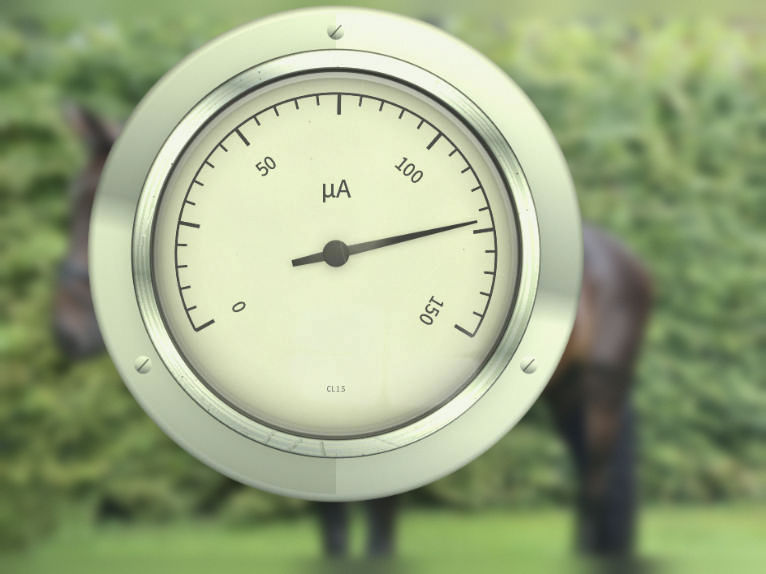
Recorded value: 122.5,µA
